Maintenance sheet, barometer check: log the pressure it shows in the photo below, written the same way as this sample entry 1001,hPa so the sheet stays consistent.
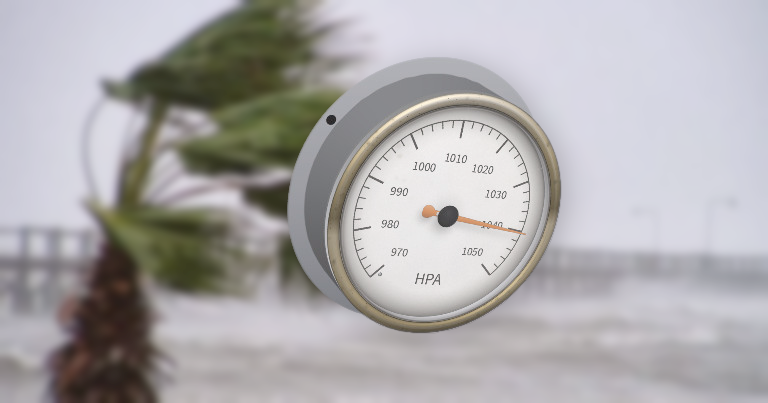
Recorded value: 1040,hPa
